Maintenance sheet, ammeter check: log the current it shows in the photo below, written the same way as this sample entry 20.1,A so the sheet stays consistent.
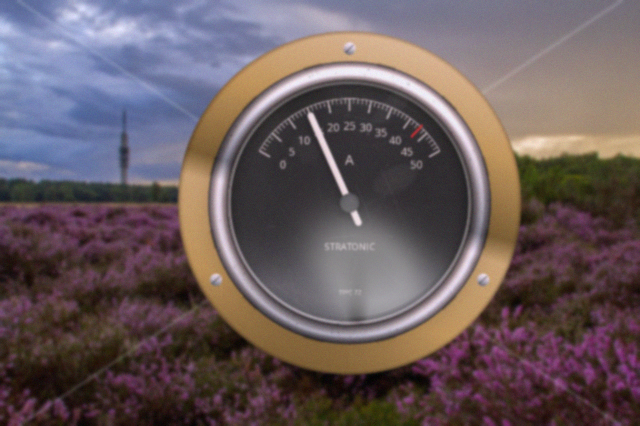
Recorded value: 15,A
